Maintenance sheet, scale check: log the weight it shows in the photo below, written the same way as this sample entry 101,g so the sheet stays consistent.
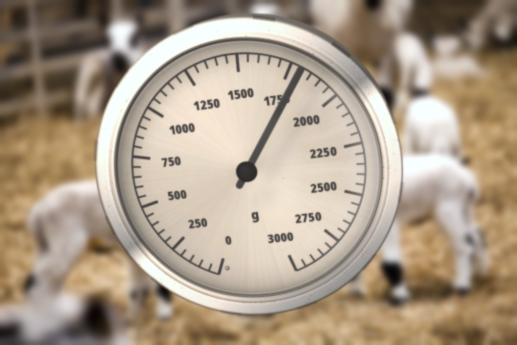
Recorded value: 1800,g
